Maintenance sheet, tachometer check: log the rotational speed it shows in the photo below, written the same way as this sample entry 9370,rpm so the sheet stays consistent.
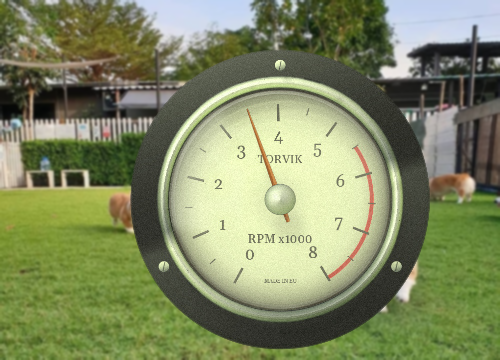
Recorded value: 3500,rpm
